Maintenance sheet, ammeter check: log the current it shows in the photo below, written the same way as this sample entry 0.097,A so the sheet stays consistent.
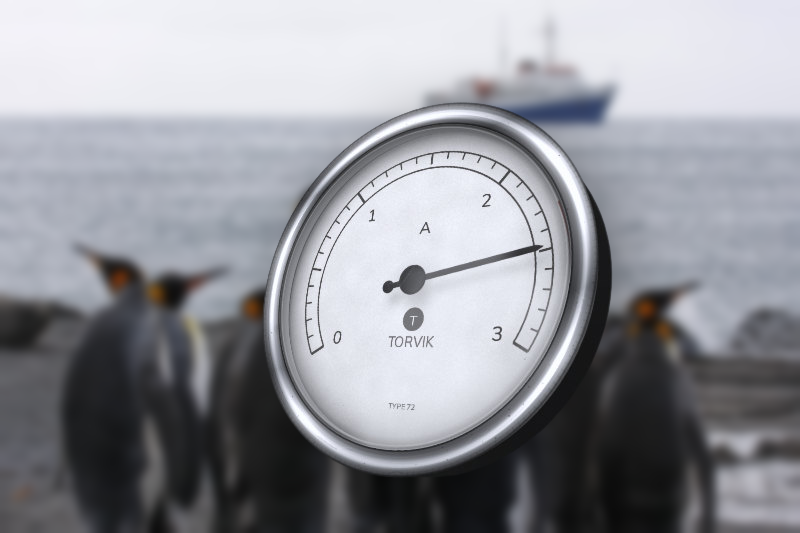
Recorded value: 2.5,A
